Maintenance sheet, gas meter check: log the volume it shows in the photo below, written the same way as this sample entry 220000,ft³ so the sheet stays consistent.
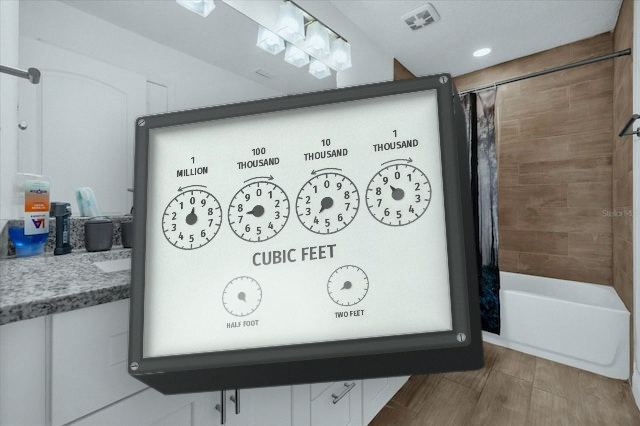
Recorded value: 973900,ft³
